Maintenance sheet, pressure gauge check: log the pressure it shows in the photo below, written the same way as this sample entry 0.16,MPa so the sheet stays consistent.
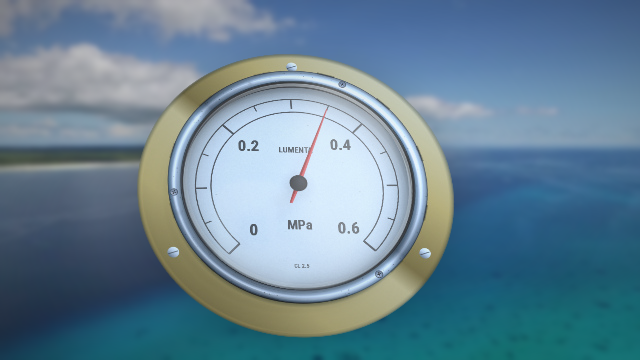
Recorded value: 0.35,MPa
